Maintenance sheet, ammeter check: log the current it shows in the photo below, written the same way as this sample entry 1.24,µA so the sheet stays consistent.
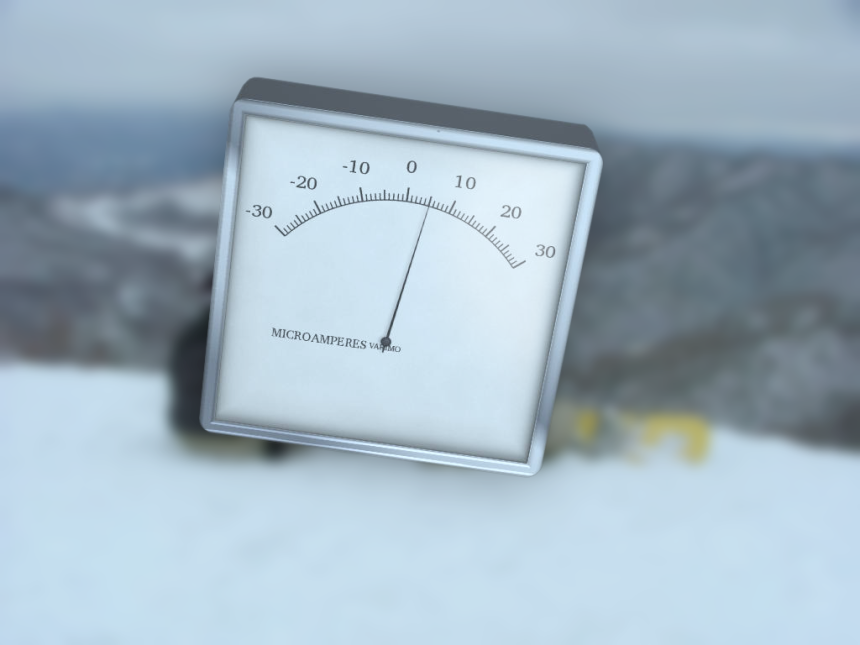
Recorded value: 5,µA
